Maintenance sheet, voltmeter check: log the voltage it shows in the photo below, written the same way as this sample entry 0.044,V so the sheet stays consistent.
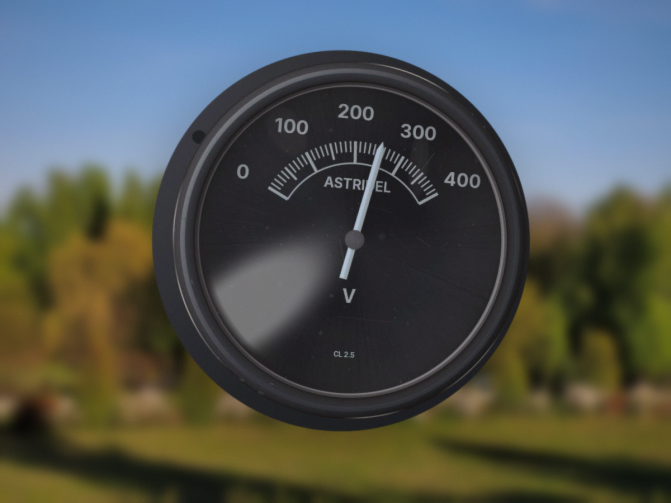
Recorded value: 250,V
